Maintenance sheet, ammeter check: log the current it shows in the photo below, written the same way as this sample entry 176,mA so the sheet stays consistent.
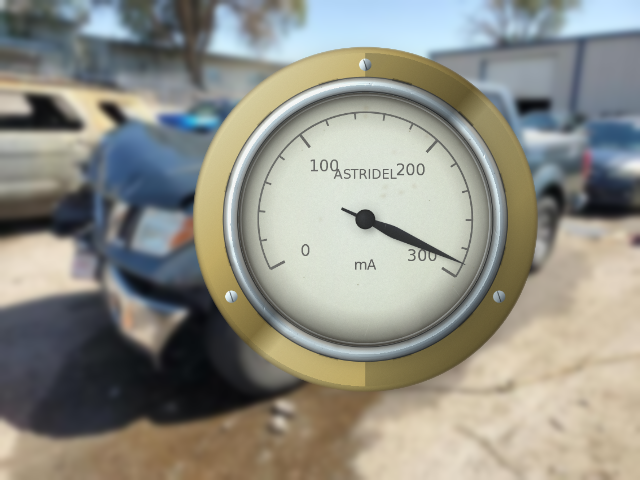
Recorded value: 290,mA
